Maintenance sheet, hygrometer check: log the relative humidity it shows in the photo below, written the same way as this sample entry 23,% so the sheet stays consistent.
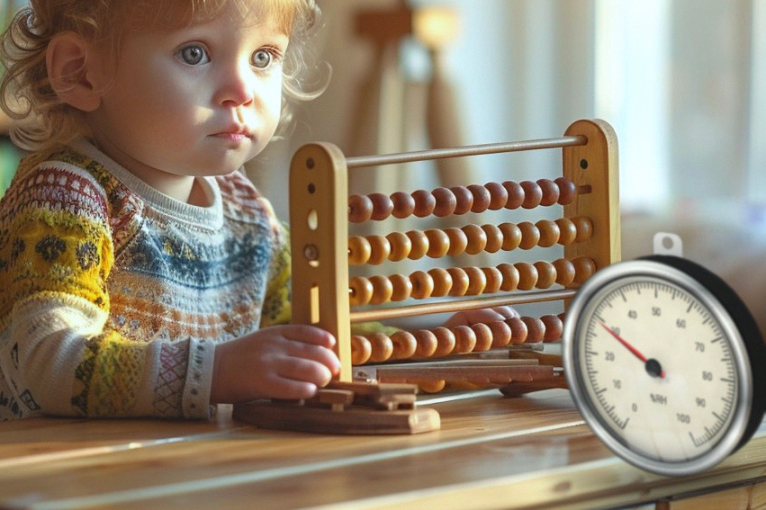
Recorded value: 30,%
